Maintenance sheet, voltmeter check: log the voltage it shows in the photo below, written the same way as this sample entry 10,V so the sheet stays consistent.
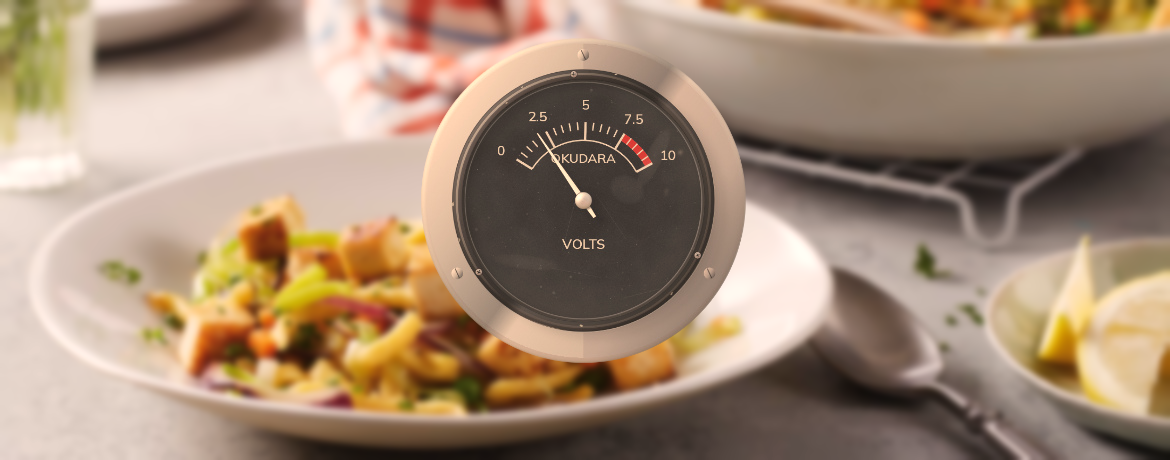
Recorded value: 2,V
